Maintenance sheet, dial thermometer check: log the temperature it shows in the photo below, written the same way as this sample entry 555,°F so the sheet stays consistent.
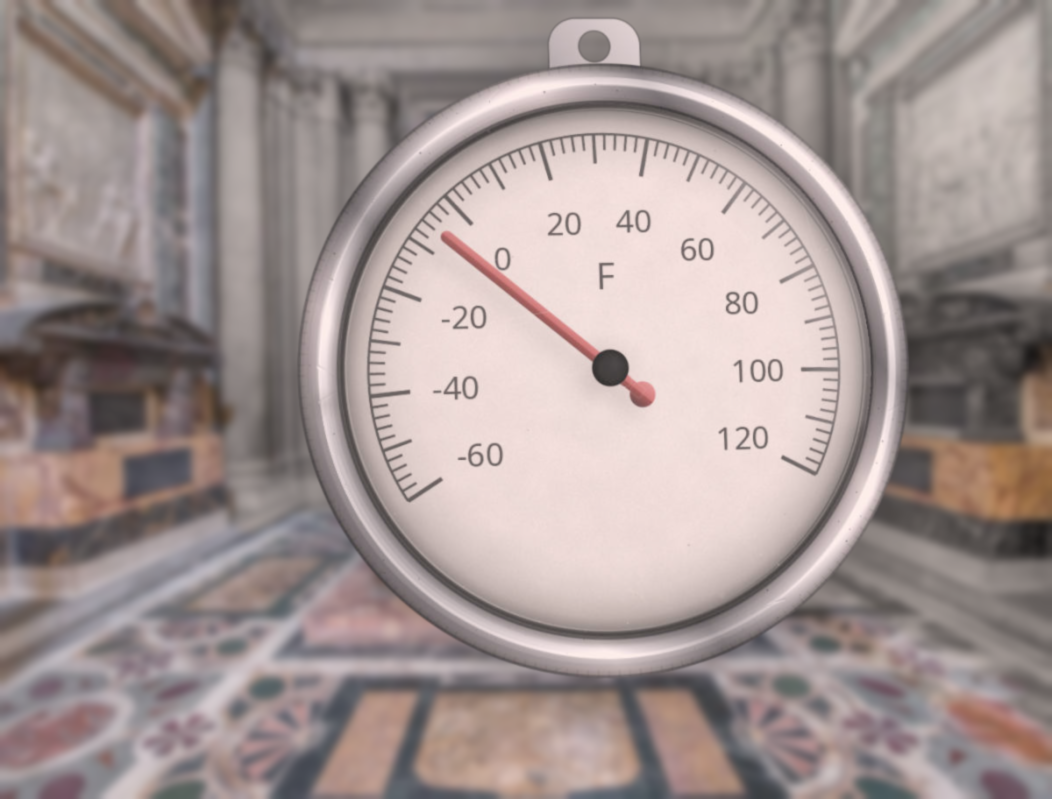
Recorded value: -6,°F
